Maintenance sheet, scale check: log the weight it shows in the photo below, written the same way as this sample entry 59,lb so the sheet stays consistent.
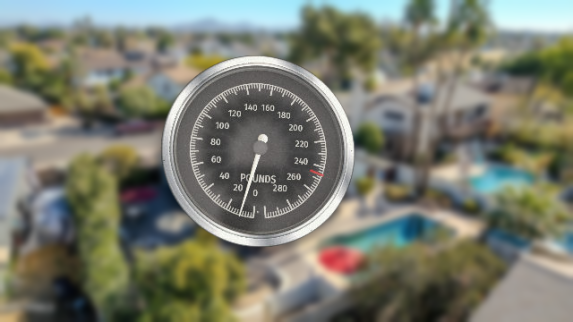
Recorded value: 10,lb
